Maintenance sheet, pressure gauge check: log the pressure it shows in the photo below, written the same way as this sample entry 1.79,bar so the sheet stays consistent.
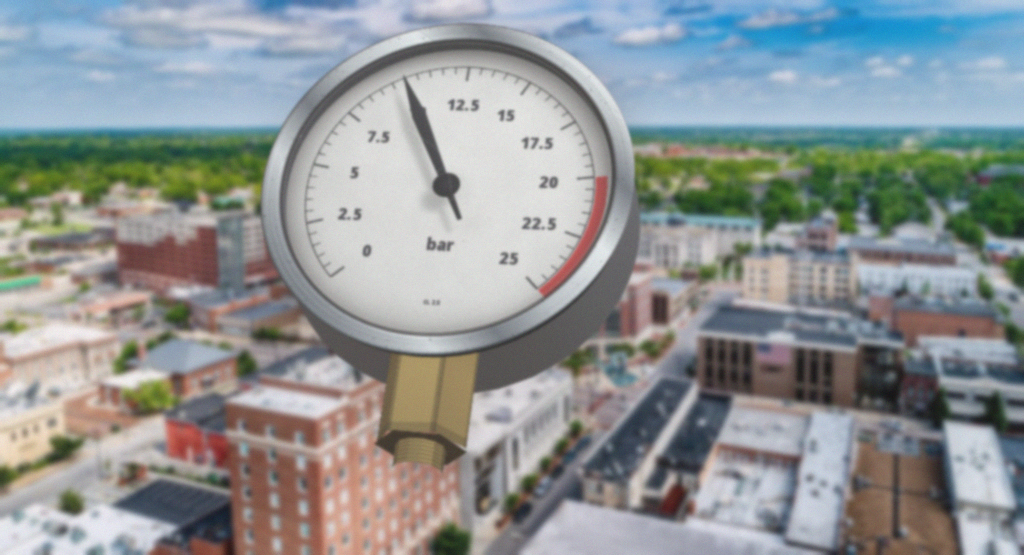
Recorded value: 10,bar
